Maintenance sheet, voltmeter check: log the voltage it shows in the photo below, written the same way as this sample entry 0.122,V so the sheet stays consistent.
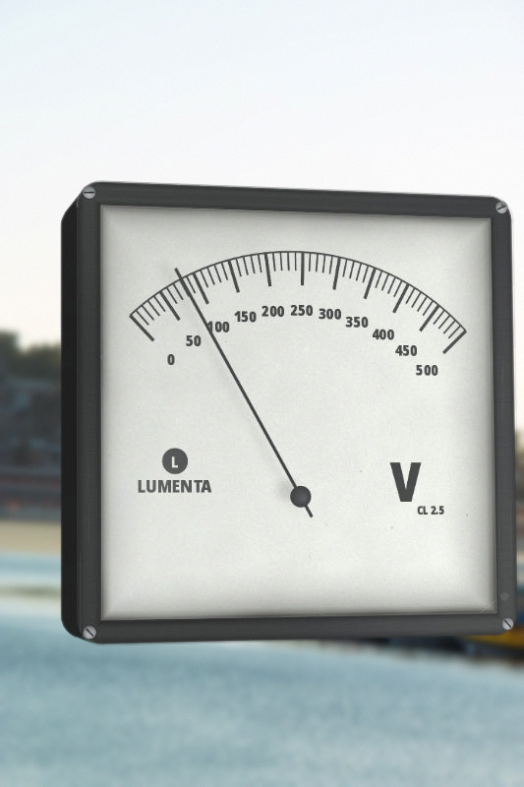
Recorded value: 80,V
